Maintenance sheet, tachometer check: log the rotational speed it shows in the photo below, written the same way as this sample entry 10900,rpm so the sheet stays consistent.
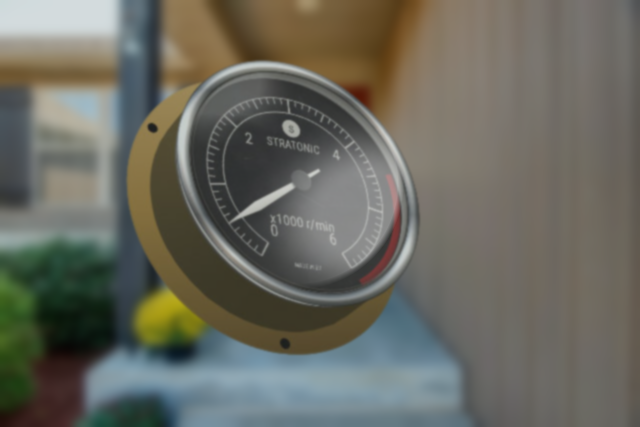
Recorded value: 500,rpm
